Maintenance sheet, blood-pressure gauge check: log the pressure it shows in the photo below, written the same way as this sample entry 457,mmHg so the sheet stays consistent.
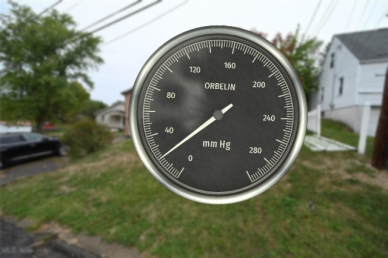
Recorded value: 20,mmHg
